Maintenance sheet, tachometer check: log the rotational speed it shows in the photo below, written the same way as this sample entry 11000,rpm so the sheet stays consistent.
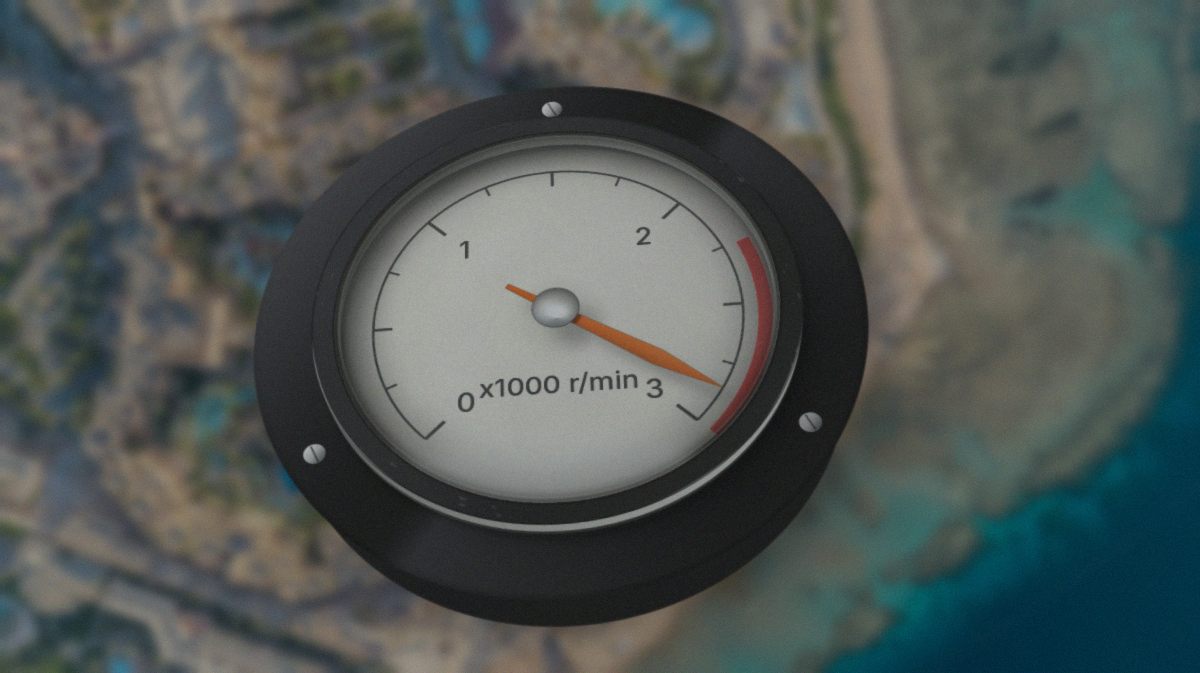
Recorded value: 2875,rpm
